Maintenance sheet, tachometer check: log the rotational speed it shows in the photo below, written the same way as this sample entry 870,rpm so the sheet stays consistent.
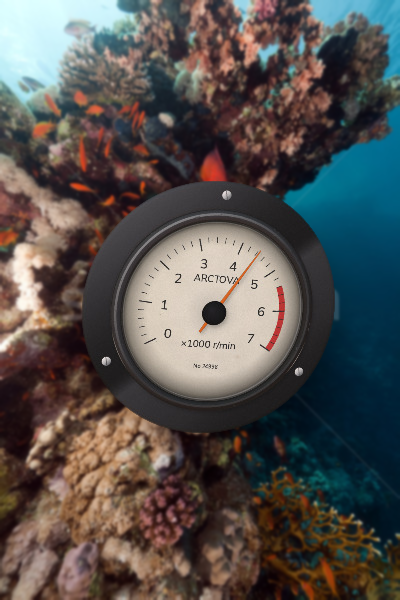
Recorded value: 4400,rpm
